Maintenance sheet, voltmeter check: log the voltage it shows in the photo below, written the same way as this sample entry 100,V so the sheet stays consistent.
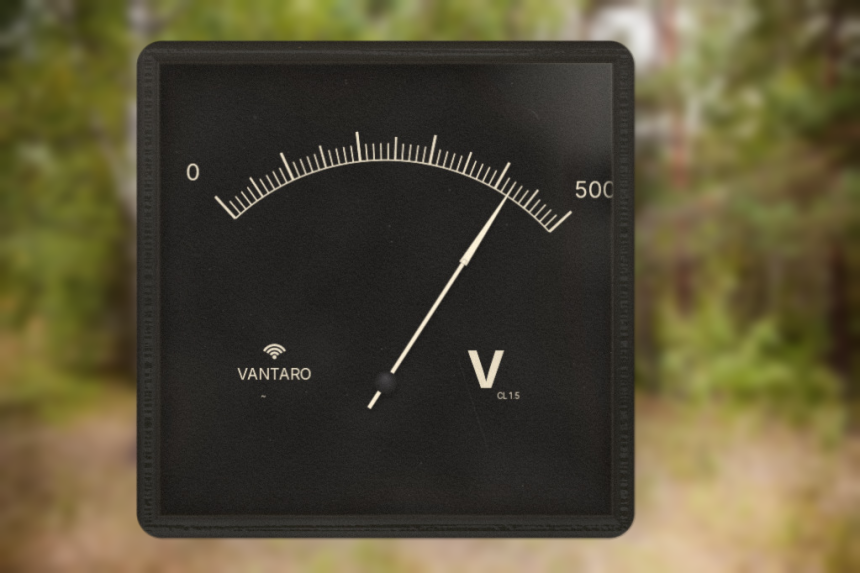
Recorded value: 420,V
